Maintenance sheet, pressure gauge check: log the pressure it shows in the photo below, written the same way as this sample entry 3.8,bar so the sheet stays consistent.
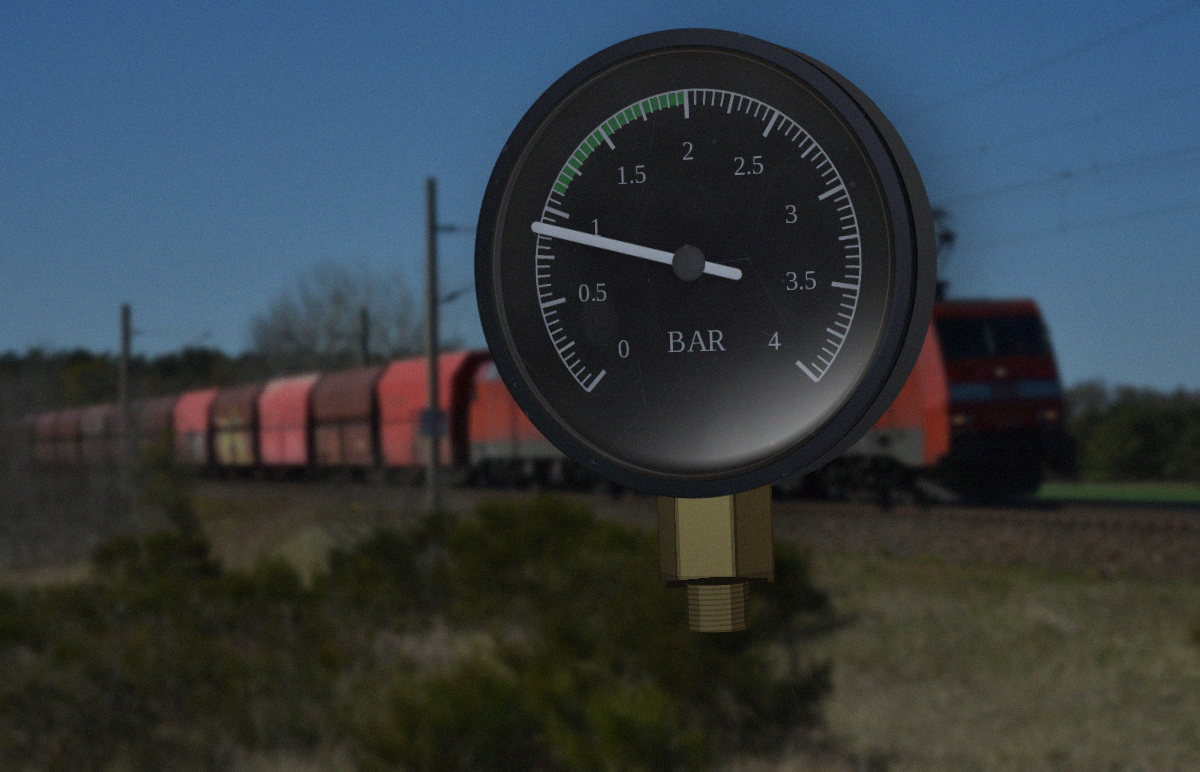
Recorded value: 0.9,bar
